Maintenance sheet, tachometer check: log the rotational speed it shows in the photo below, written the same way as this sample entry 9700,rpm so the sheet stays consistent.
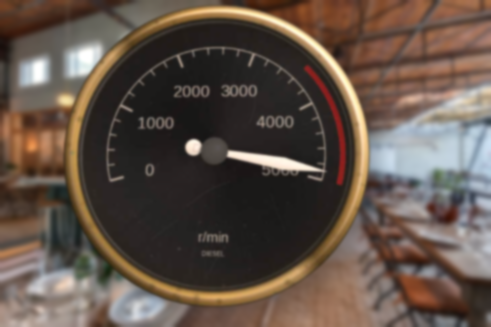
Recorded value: 4900,rpm
